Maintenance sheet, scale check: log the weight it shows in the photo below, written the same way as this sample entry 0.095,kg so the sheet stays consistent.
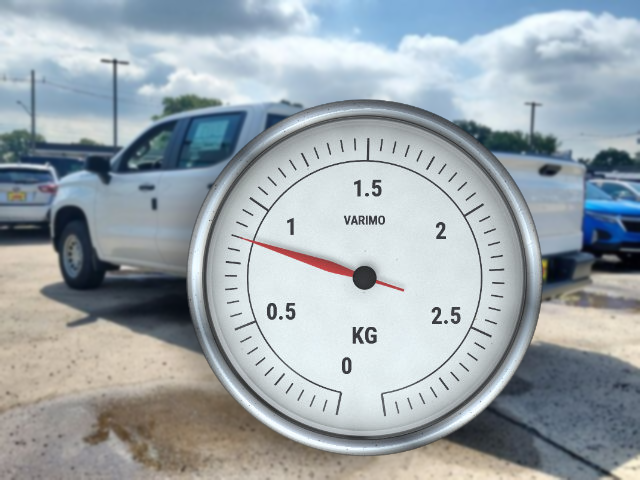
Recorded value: 0.85,kg
